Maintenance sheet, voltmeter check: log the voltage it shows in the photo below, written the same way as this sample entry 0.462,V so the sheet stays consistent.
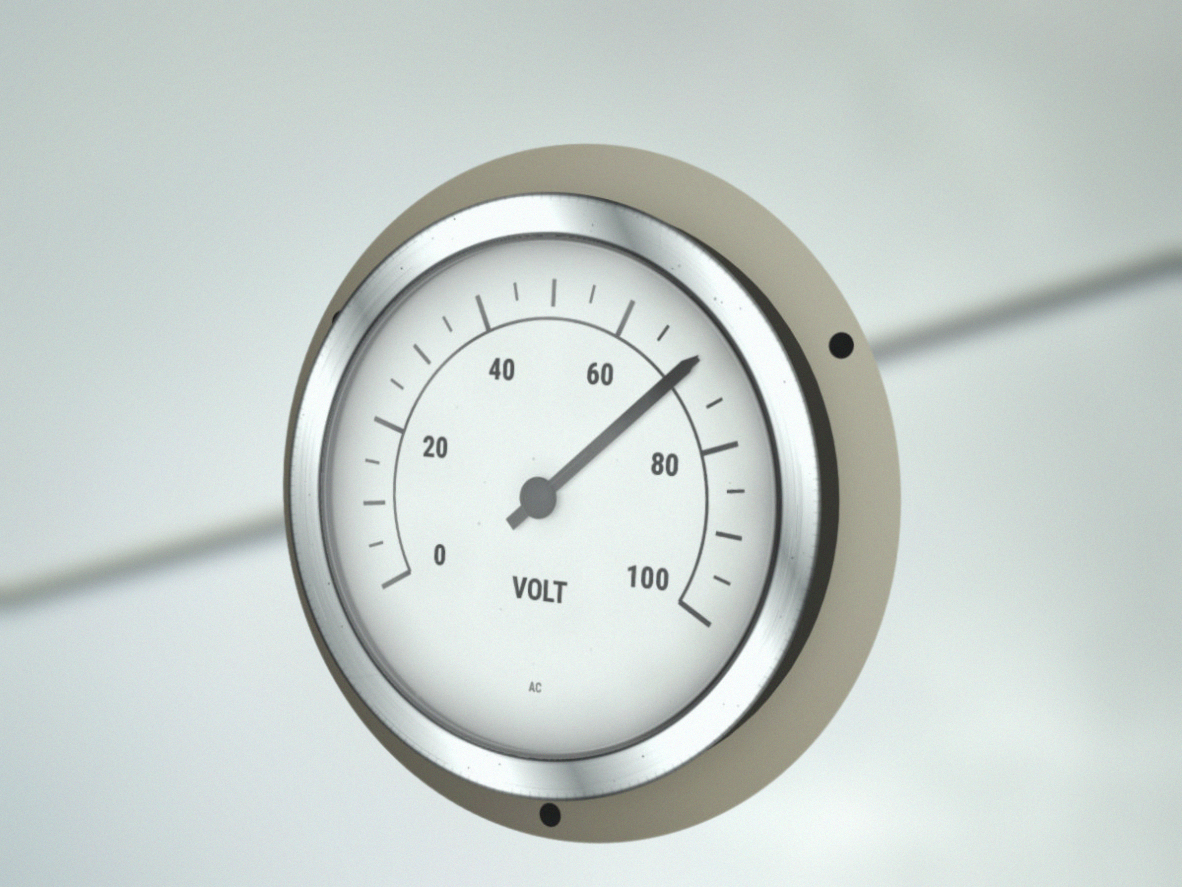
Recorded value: 70,V
